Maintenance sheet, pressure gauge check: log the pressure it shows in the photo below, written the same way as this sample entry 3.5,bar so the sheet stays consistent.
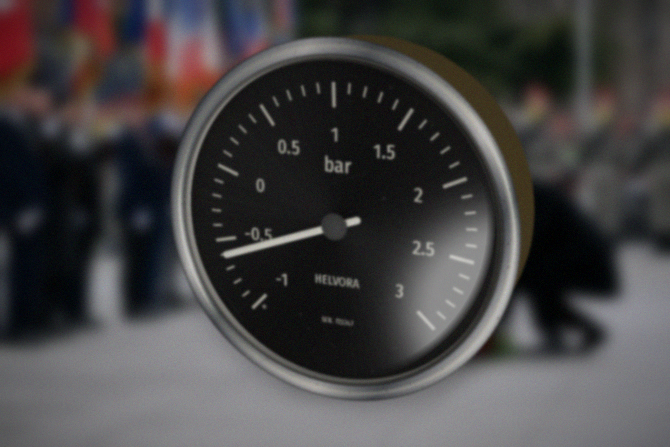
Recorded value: -0.6,bar
